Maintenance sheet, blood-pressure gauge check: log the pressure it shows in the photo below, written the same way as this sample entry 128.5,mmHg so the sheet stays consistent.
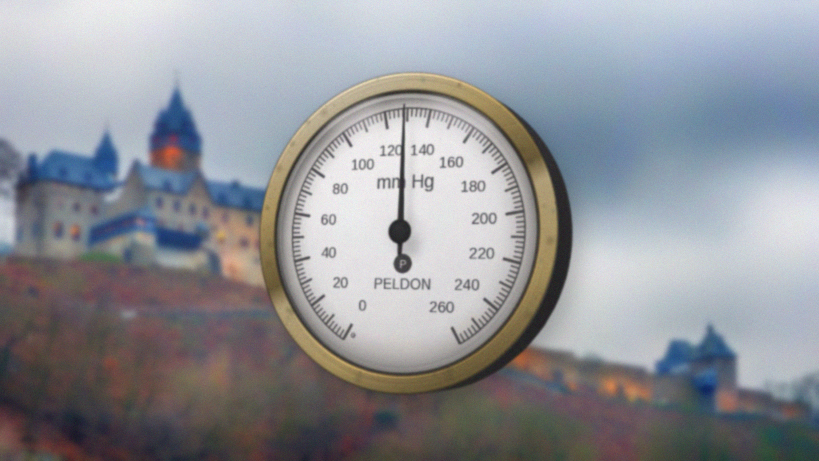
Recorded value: 130,mmHg
